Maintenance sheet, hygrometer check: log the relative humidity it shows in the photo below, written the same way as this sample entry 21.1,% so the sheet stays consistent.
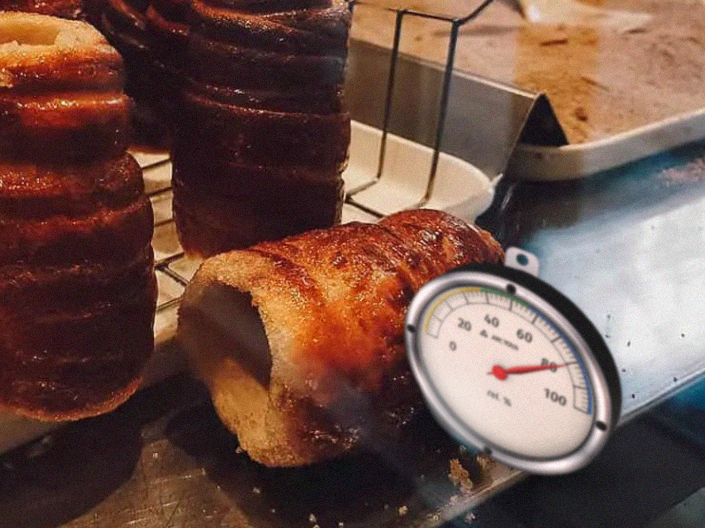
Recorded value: 80,%
